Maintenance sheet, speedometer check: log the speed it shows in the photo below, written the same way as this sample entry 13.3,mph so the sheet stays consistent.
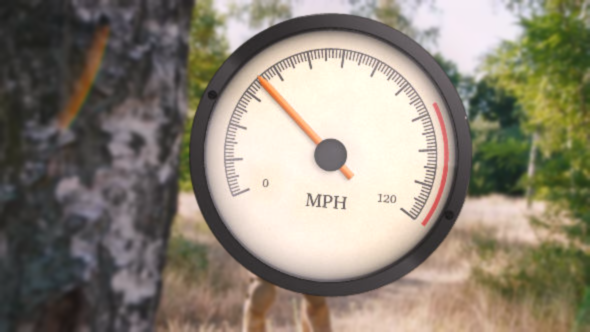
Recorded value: 35,mph
